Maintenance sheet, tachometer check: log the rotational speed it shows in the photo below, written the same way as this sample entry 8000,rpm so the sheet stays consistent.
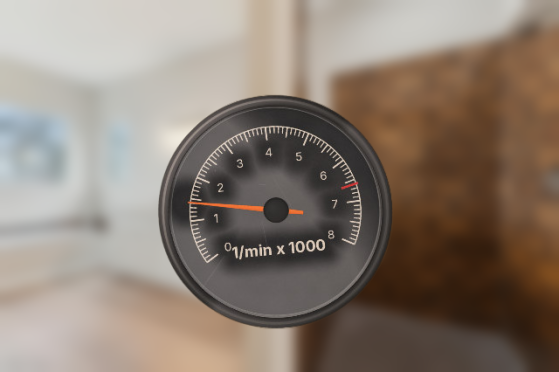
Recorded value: 1400,rpm
